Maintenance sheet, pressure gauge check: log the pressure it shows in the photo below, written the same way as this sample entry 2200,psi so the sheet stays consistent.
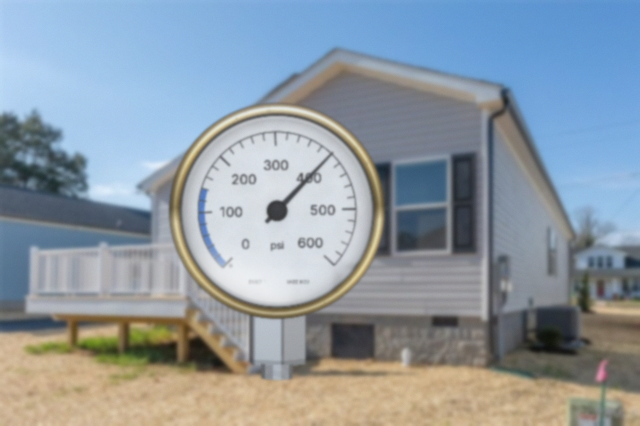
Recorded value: 400,psi
